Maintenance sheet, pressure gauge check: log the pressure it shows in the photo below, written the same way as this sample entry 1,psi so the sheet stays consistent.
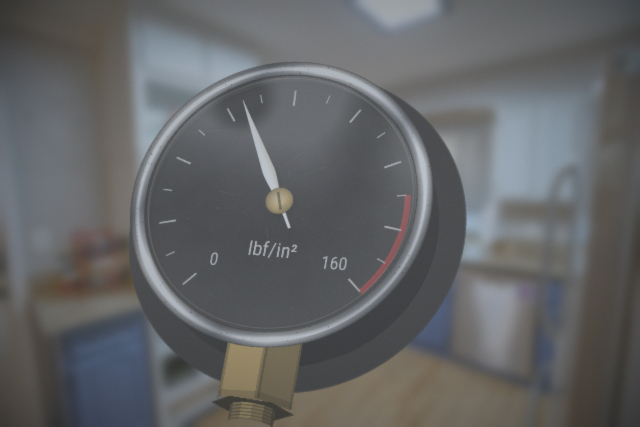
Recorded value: 65,psi
